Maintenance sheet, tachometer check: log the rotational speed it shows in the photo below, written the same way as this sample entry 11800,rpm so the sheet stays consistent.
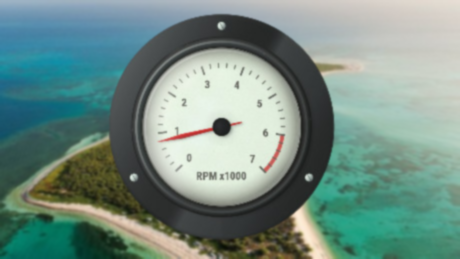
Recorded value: 800,rpm
